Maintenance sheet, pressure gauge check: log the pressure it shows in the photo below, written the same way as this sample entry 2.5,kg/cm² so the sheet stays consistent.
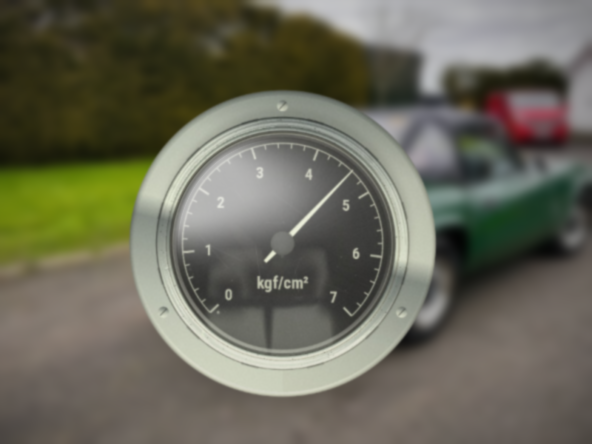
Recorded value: 4.6,kg/cm²
